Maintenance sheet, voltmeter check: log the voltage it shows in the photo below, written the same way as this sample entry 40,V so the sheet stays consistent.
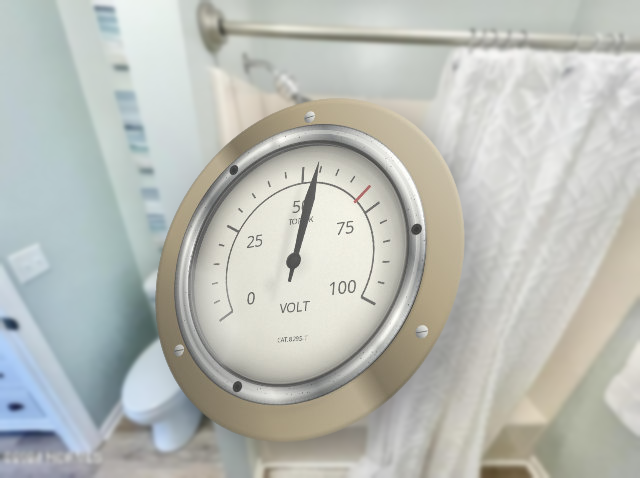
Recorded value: 55,V
